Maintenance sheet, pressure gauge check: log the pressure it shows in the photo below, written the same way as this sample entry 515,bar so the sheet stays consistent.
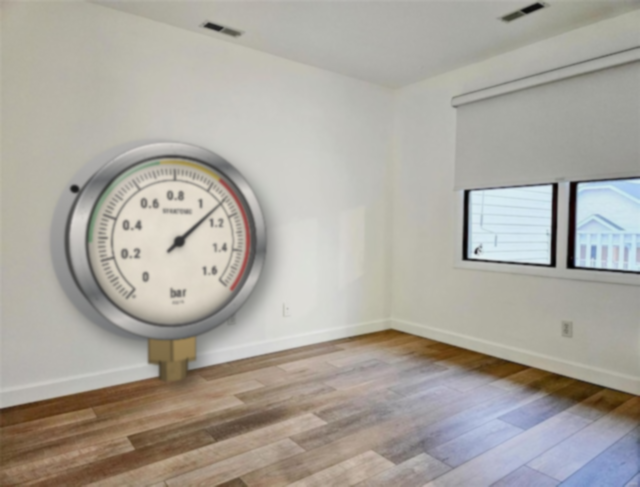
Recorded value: 1.1,bar
